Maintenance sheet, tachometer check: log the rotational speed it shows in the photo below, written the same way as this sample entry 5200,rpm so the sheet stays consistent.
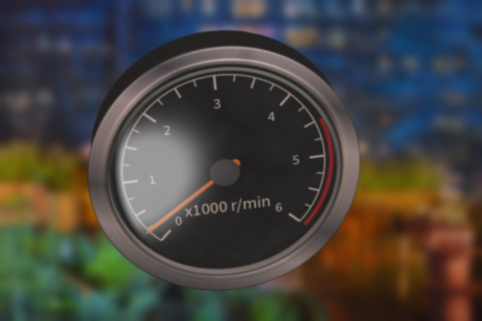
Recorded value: 250,rpm
